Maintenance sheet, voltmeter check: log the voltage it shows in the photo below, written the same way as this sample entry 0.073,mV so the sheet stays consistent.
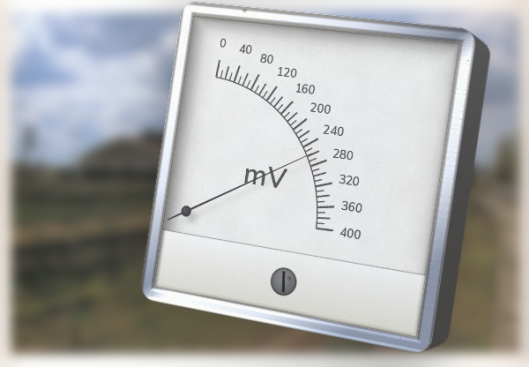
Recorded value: 260,mV
